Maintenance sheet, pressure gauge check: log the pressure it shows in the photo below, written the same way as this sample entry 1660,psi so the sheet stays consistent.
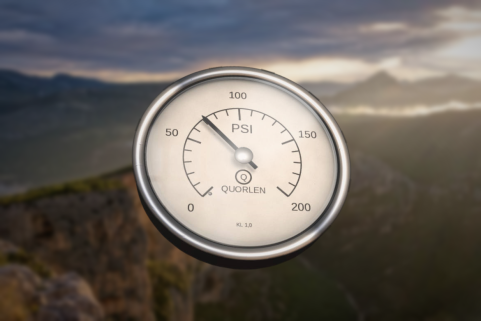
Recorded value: 70,psi
